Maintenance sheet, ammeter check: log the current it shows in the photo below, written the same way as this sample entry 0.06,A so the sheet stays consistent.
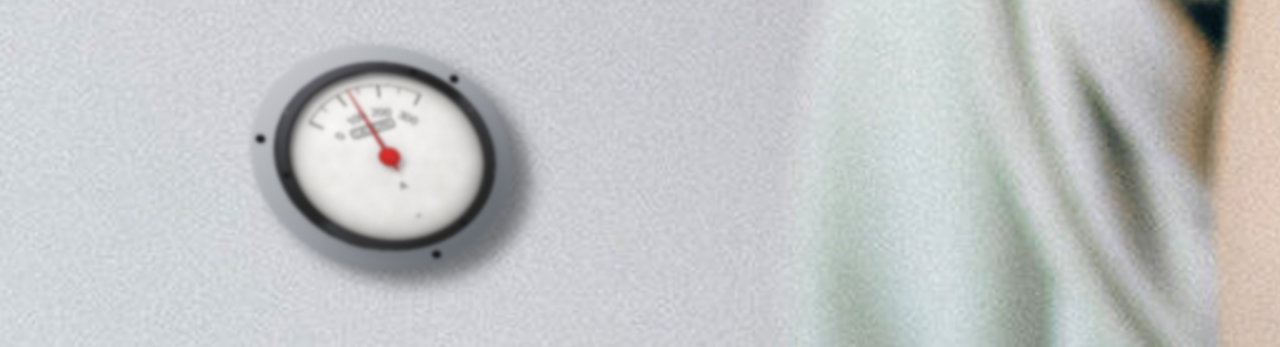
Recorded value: 125,A
